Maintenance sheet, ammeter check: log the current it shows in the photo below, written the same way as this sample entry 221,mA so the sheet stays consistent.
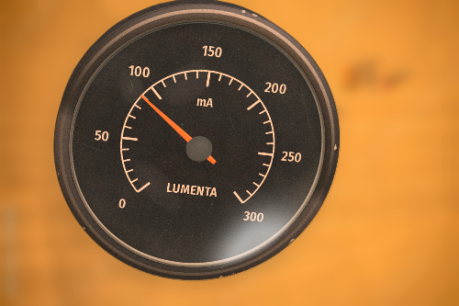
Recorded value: 90,mA
